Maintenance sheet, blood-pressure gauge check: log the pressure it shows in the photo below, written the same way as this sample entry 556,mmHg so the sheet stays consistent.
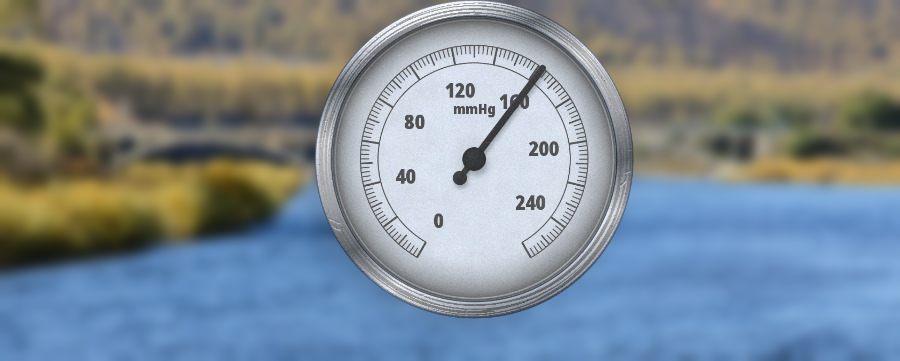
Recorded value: 162,mmHg
